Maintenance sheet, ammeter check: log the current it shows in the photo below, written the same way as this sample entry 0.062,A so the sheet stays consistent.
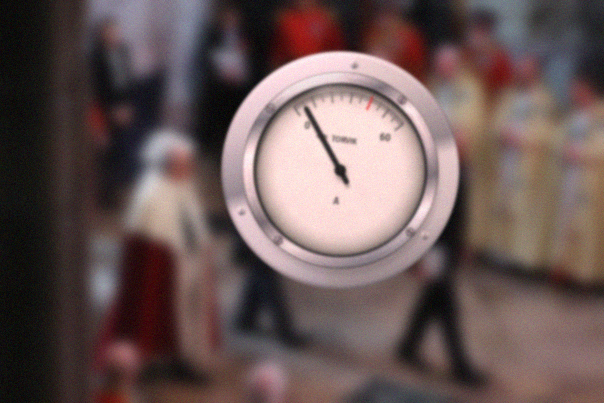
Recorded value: 5,A
